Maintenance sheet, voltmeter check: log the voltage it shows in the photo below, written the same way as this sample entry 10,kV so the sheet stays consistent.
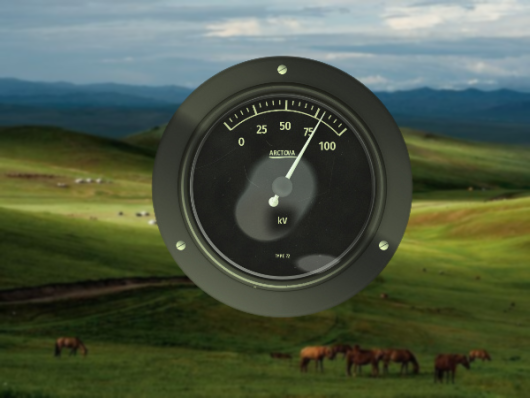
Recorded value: 80,kV
